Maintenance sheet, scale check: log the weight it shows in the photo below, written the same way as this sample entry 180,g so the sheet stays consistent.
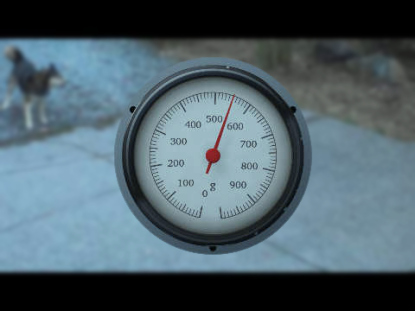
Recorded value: 550,g
